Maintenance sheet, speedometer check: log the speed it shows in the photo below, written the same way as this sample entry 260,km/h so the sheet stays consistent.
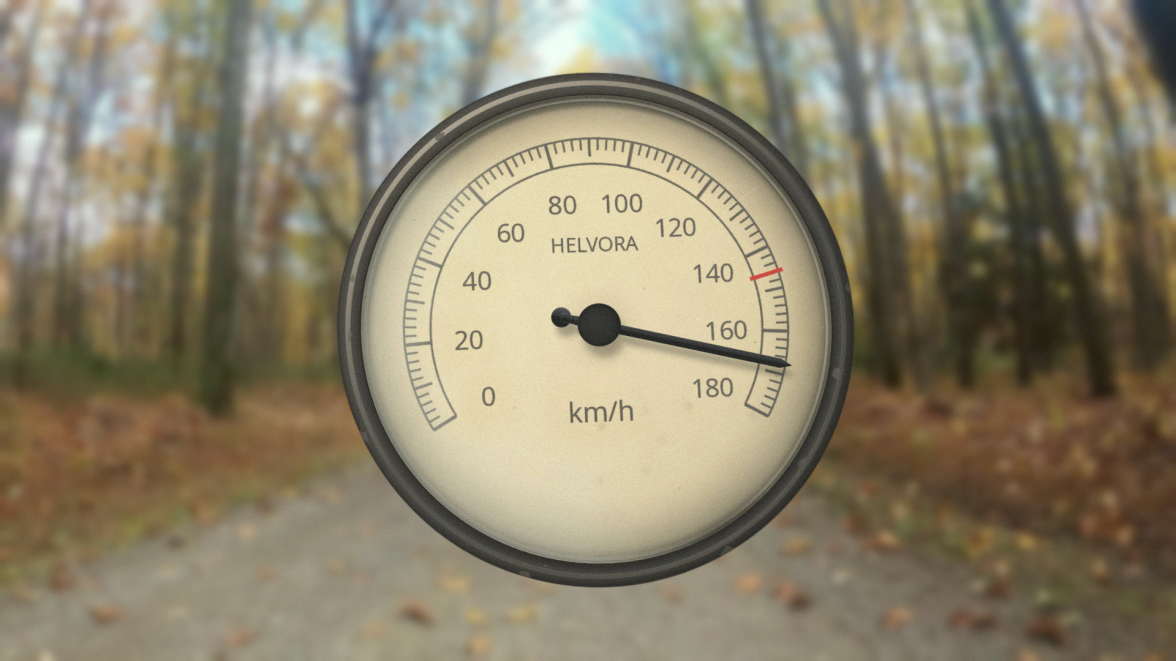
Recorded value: 168,km/h
